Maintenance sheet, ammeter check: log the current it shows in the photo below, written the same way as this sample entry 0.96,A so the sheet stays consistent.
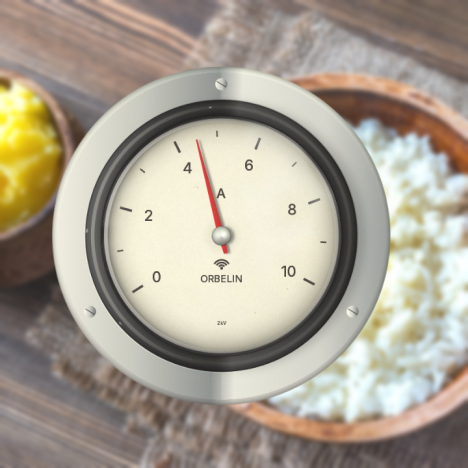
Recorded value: 4.5,A
